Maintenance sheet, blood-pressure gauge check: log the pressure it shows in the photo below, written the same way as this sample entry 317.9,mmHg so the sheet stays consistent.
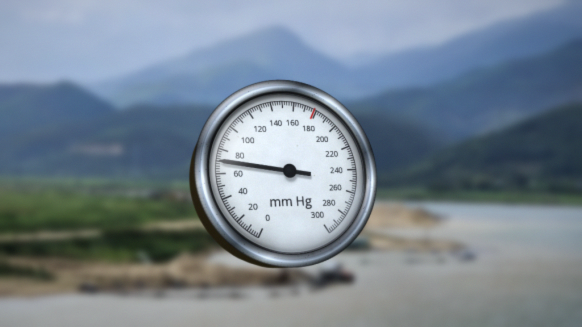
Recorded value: 70,mmHg
